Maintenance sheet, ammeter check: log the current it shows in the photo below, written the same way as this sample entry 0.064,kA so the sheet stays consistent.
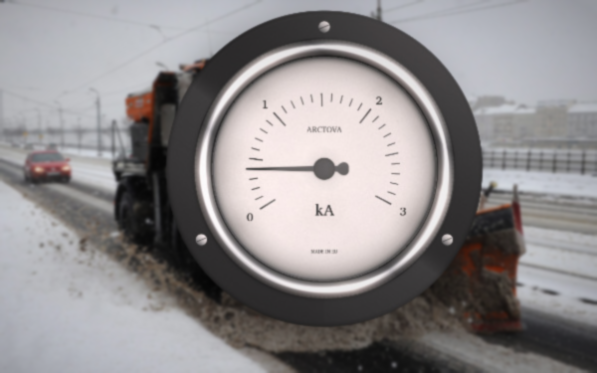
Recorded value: 0.4,kA
